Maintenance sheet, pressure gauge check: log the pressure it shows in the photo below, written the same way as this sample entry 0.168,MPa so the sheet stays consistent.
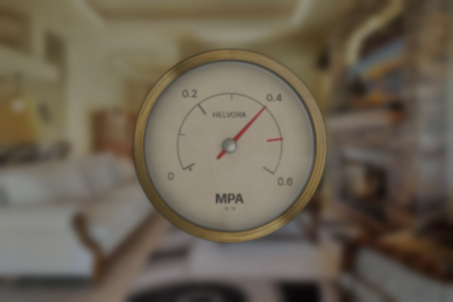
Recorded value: 0.4,MPa
